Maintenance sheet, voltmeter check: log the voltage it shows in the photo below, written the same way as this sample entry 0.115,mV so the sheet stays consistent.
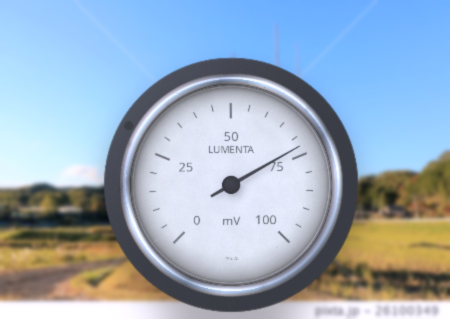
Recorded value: 72.5,mV
